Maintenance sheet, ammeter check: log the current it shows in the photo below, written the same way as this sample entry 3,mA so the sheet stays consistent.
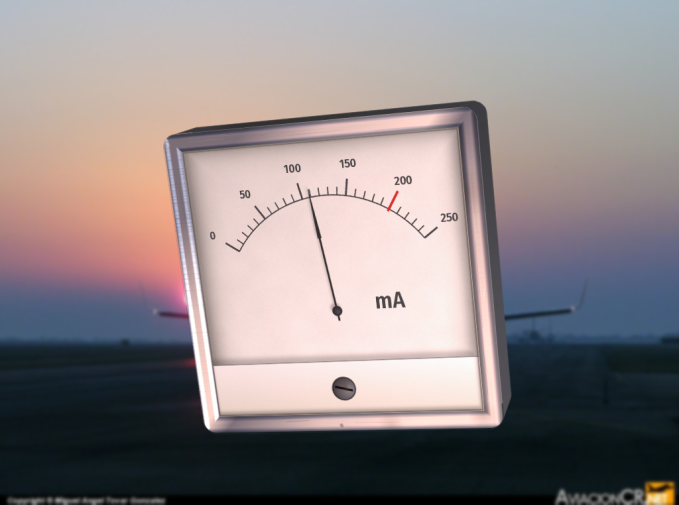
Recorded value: 110,mA
